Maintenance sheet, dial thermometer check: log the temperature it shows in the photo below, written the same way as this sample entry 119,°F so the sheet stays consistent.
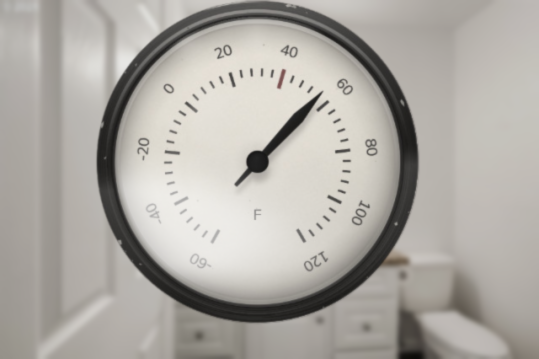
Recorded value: 56,°F
